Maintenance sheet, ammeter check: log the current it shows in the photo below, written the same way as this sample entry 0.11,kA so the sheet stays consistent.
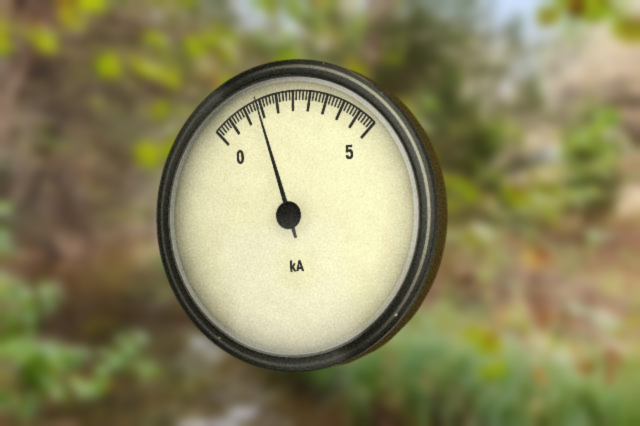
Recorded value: 1.5,kA
